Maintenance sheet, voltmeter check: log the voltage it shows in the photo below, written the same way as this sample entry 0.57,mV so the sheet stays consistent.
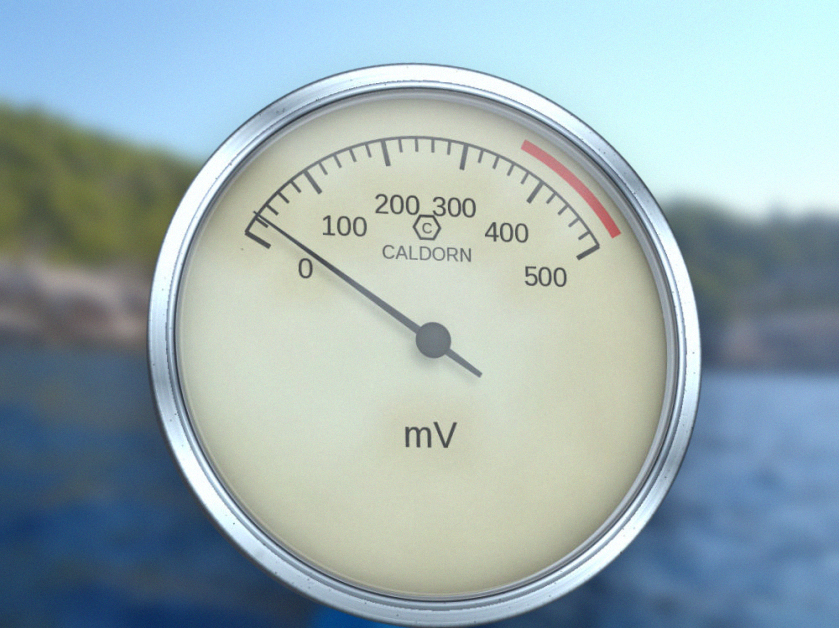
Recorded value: 20,mV
